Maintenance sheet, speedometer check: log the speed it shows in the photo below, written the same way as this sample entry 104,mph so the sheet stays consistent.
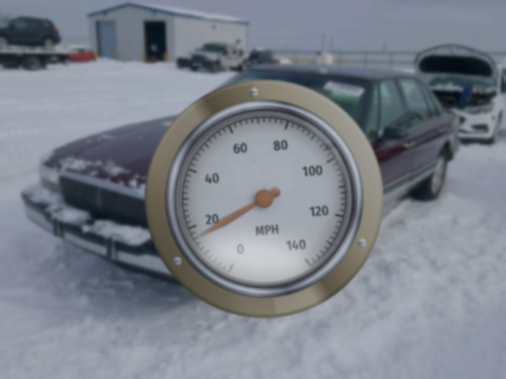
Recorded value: 16,mph
